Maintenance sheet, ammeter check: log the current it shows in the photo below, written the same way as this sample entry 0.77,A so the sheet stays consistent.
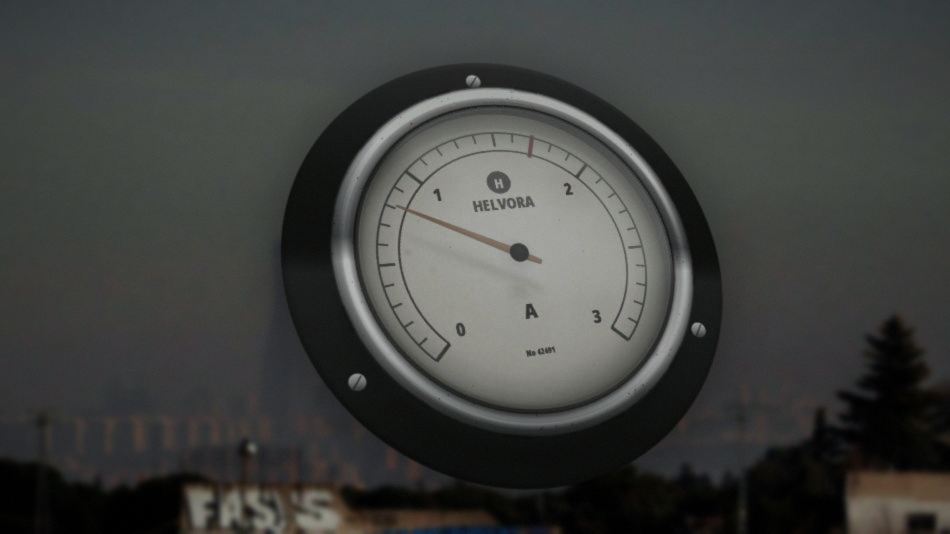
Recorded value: 0.8,A
